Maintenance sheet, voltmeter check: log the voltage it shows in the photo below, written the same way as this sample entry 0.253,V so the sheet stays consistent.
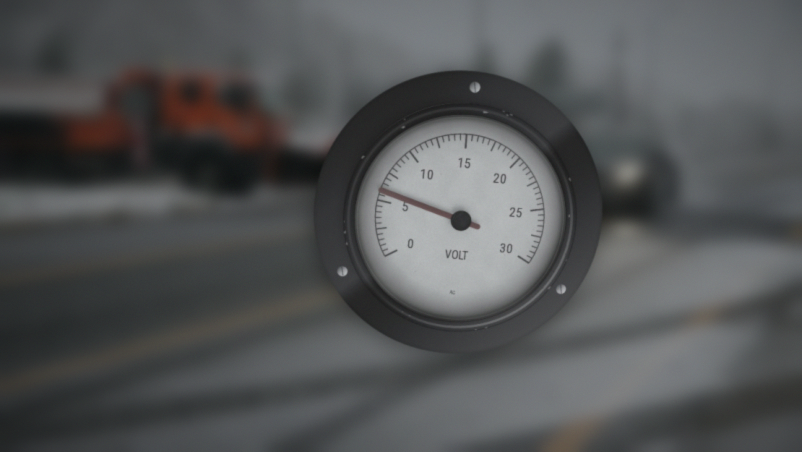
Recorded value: 6,V
